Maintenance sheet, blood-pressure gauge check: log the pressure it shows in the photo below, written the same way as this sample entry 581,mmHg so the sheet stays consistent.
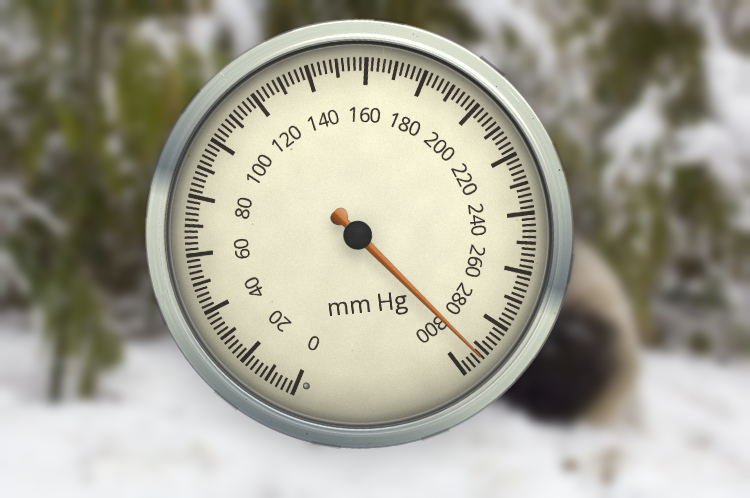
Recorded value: 292,mmHg
